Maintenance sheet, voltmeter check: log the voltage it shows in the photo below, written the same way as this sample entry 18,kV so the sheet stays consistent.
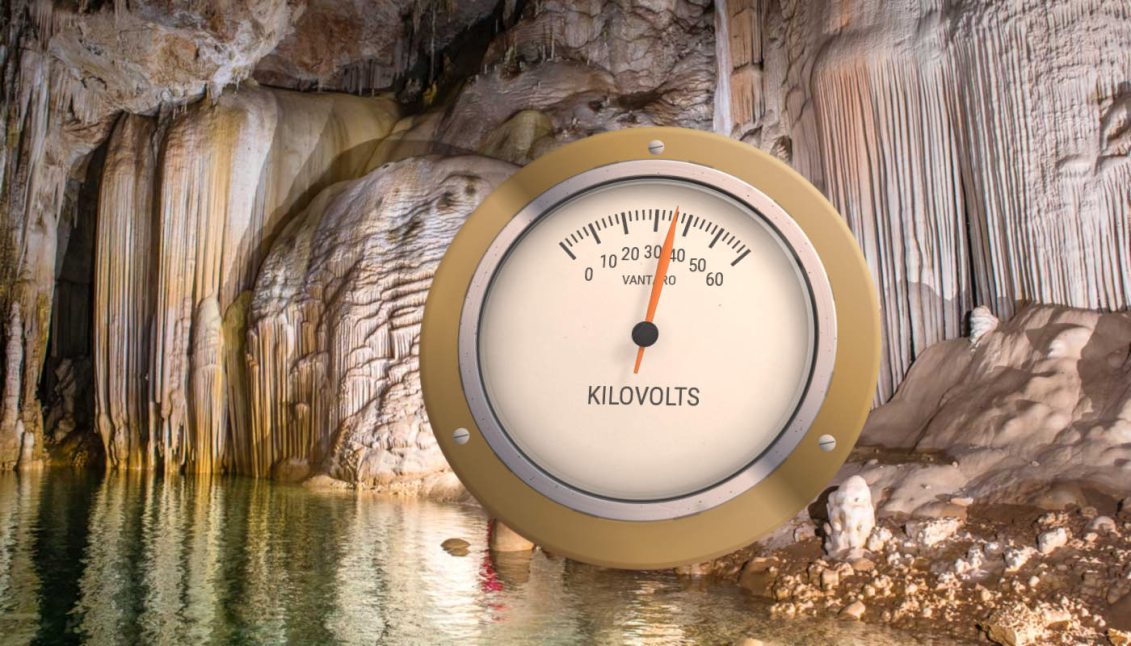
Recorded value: 36,kV
